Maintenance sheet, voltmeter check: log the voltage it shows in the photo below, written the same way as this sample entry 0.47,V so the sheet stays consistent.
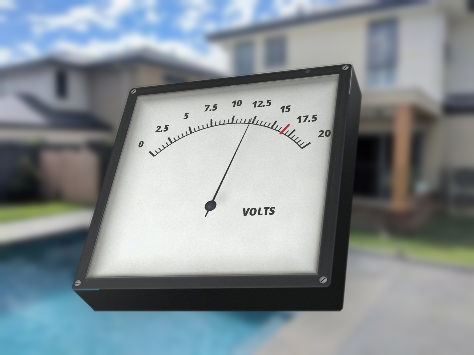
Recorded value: 12.5,V
